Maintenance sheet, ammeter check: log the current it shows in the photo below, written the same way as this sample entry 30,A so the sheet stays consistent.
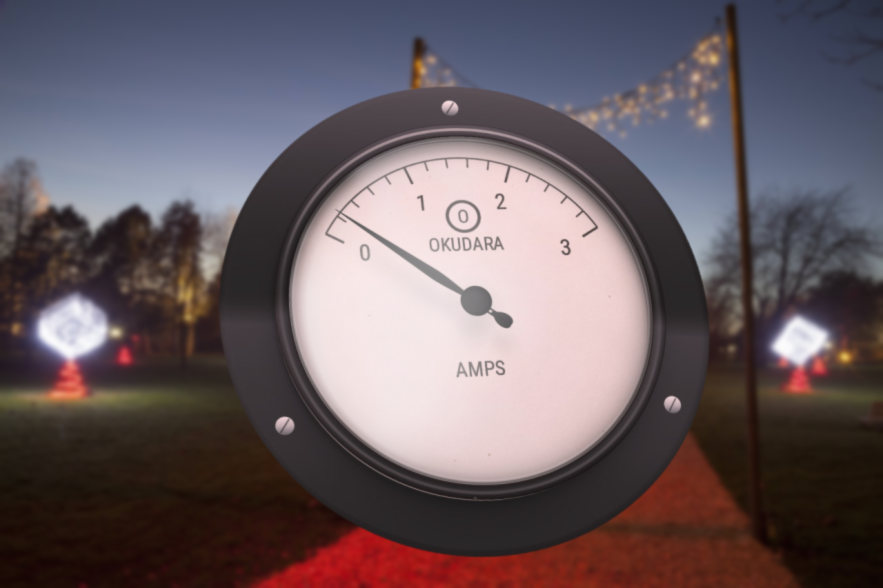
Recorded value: 0.2,A
